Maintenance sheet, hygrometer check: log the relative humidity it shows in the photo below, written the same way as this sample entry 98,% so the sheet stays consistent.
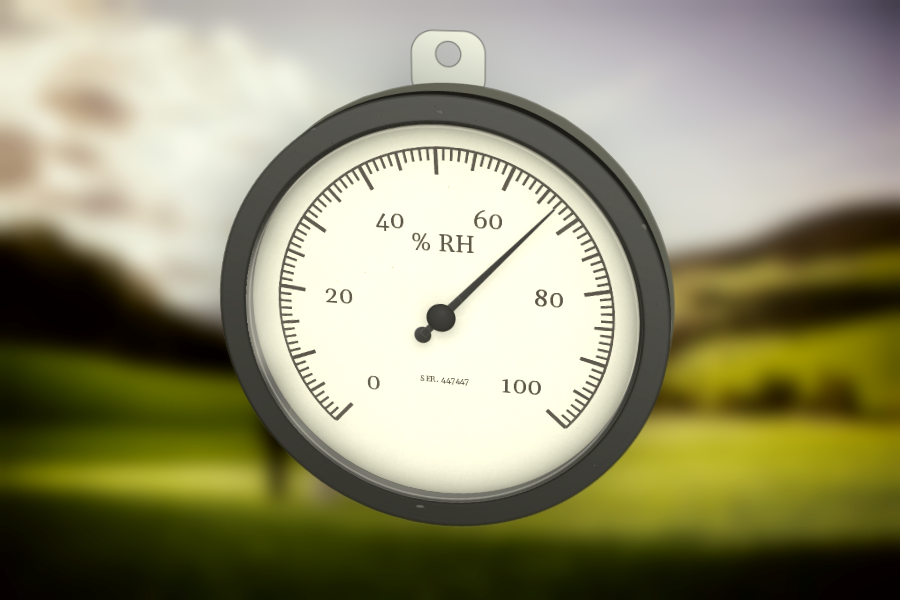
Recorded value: 67,%
